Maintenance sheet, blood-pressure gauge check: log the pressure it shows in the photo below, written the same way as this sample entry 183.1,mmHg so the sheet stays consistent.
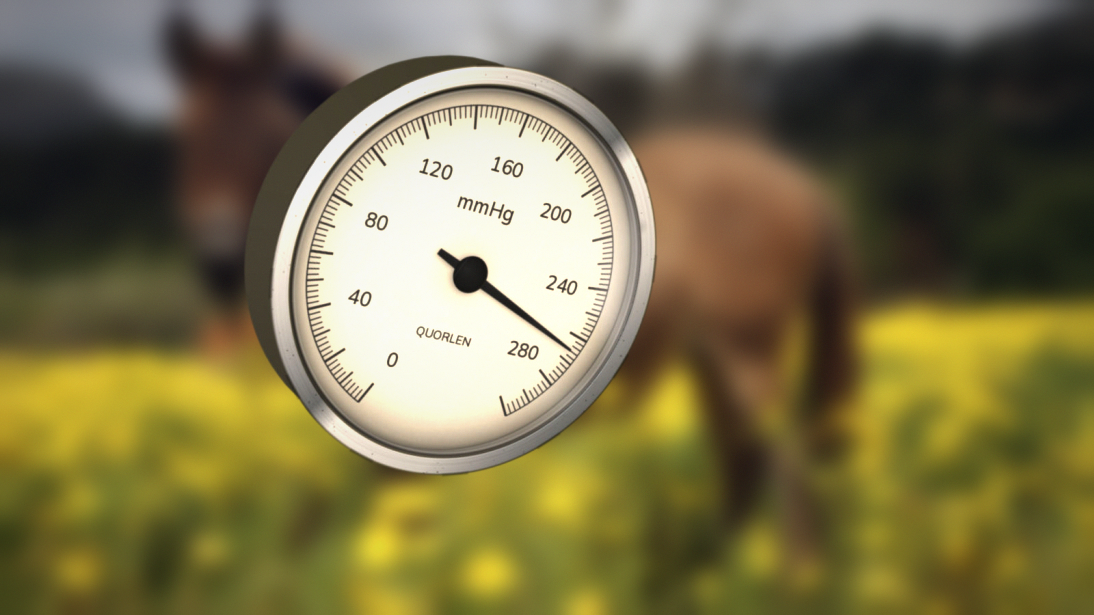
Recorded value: 266,mmHg
